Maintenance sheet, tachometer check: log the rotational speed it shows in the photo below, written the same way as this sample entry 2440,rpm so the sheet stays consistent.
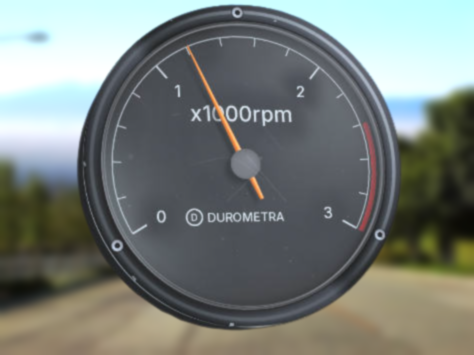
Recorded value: 1200,rpm
